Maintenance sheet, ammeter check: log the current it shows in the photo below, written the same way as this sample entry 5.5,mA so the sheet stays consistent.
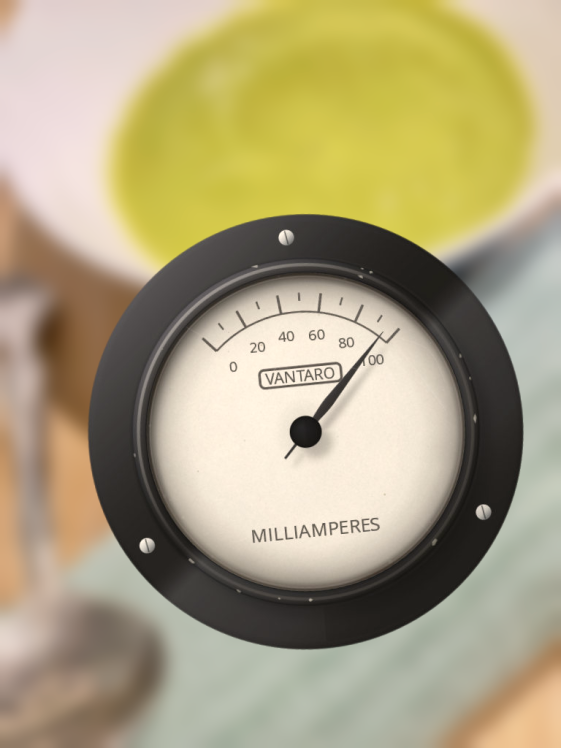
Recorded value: 95,mA
